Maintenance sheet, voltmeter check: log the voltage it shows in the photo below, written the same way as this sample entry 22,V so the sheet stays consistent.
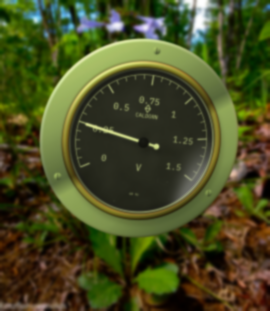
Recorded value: 0.25,V
